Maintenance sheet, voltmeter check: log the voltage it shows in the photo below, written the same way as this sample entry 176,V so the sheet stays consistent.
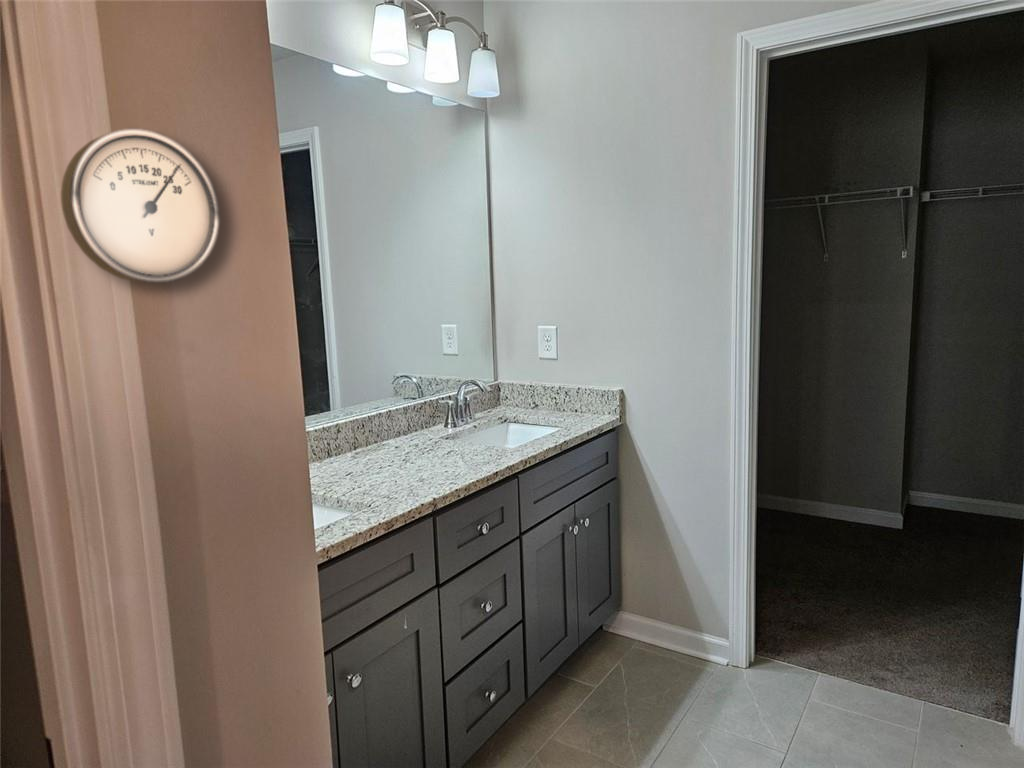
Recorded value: 25,V
